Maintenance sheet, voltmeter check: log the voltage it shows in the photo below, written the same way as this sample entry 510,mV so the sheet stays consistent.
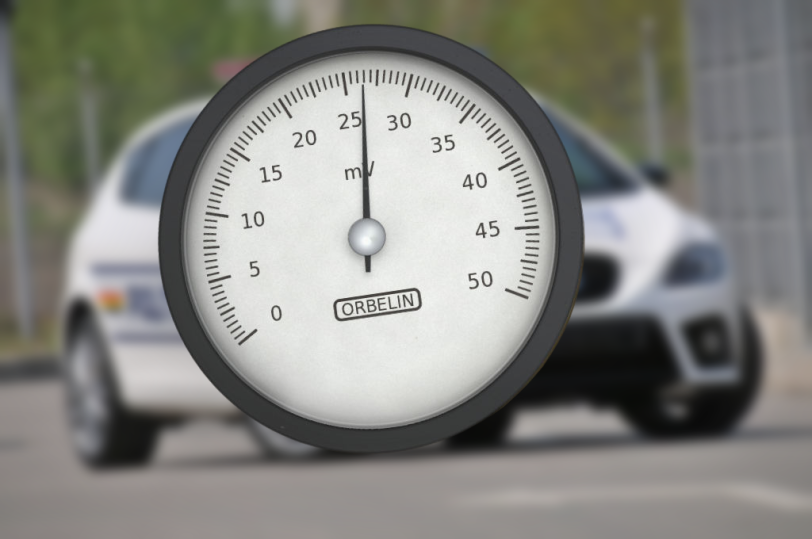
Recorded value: 26.5,mV
